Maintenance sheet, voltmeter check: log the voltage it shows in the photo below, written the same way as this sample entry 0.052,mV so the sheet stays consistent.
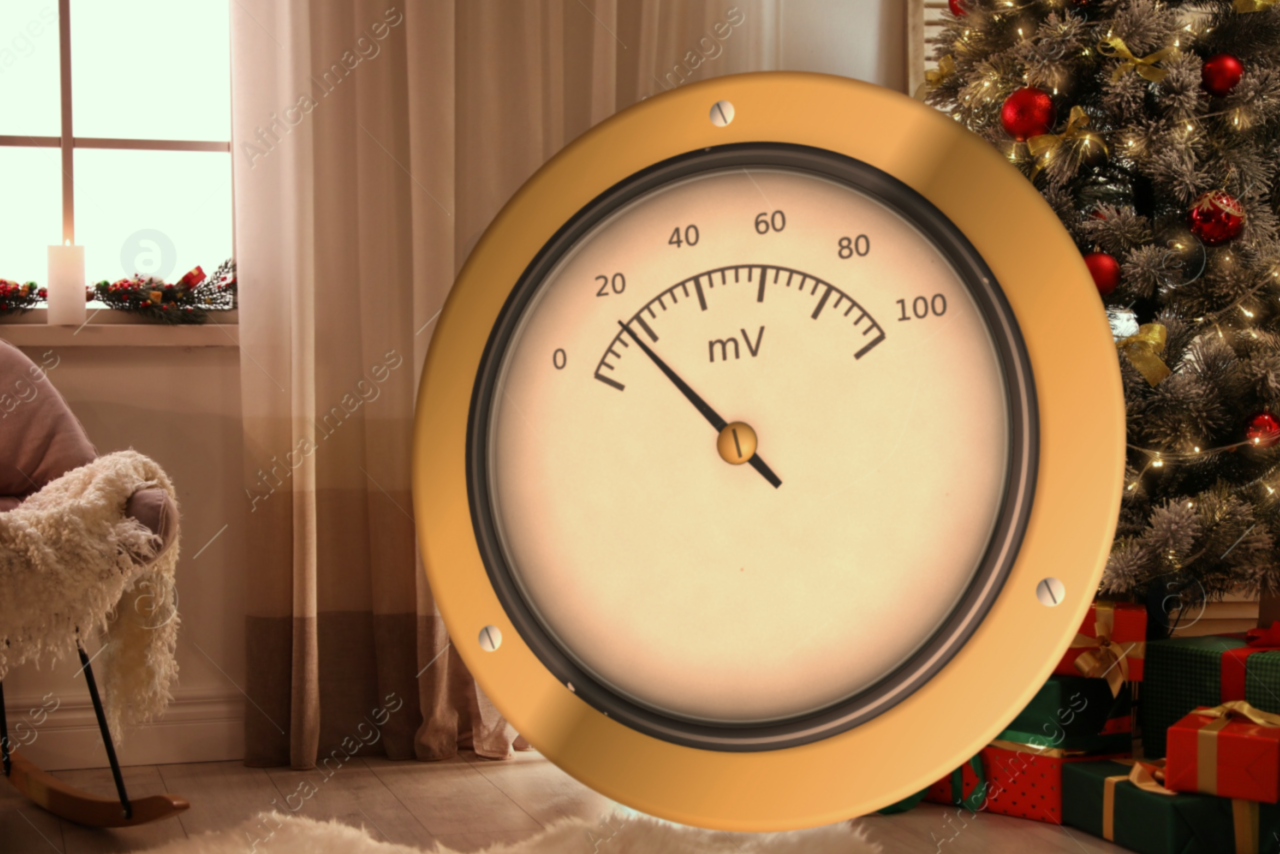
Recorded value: 16,mV
